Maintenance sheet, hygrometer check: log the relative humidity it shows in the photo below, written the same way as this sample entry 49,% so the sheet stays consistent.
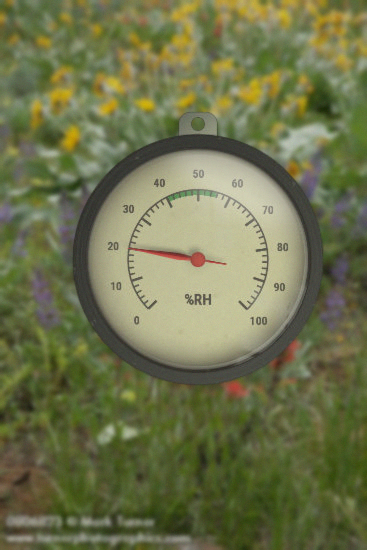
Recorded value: 20,%
